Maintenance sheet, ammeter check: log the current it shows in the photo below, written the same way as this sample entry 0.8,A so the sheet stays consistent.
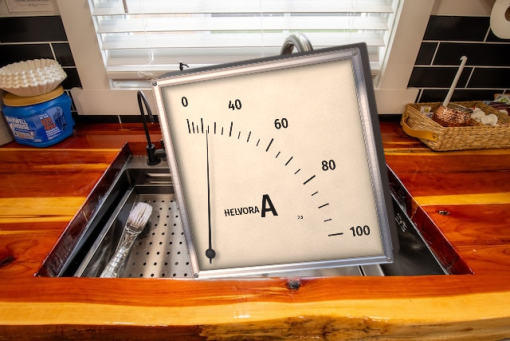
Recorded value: 25,A
